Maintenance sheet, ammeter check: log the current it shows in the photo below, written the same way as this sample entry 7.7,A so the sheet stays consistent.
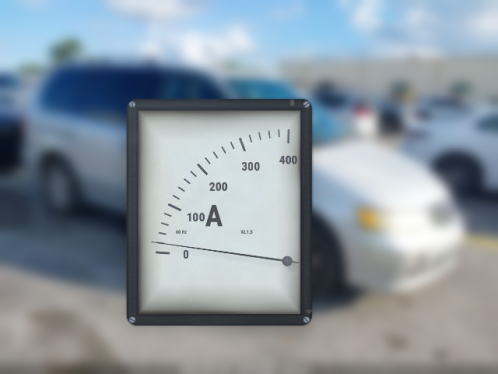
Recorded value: 20,A
